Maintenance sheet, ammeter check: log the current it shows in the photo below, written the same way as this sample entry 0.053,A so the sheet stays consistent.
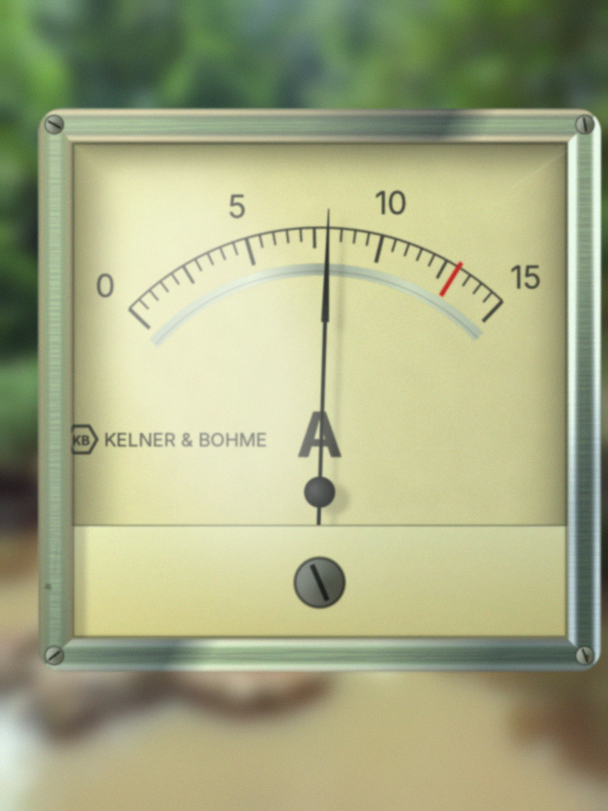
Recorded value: 8,A
